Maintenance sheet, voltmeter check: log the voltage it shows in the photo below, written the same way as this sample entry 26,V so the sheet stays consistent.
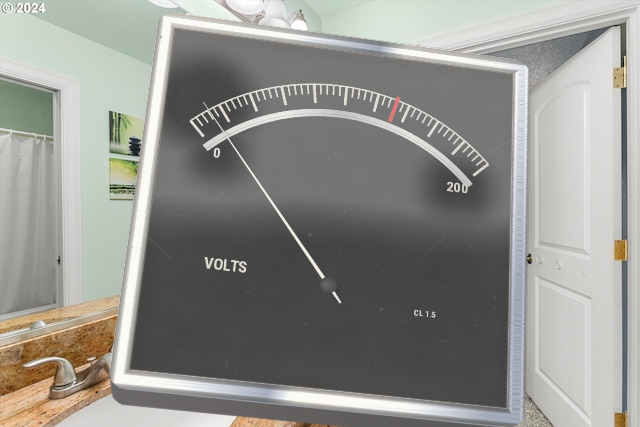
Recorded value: 12,V
